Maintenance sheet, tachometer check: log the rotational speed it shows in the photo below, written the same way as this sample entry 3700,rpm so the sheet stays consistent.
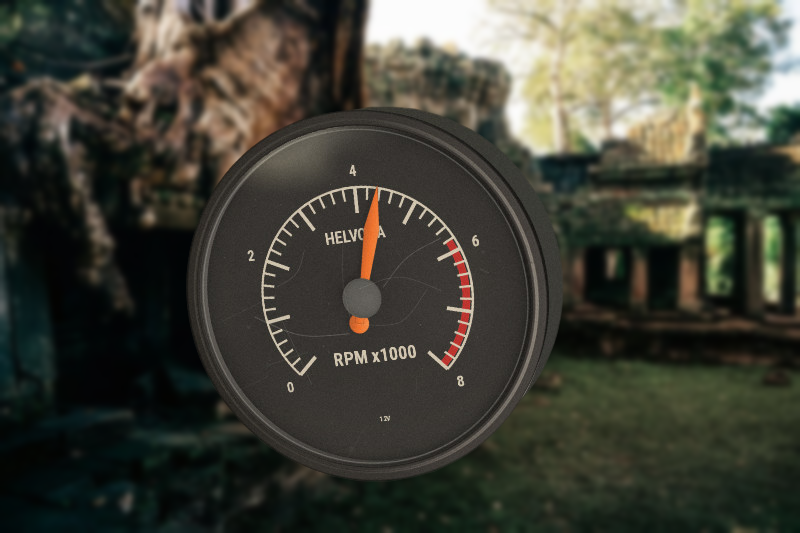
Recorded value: 4400,rpm
